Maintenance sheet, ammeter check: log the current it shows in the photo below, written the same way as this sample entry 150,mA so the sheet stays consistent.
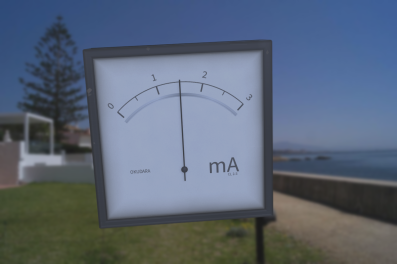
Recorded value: 1.5,mA
